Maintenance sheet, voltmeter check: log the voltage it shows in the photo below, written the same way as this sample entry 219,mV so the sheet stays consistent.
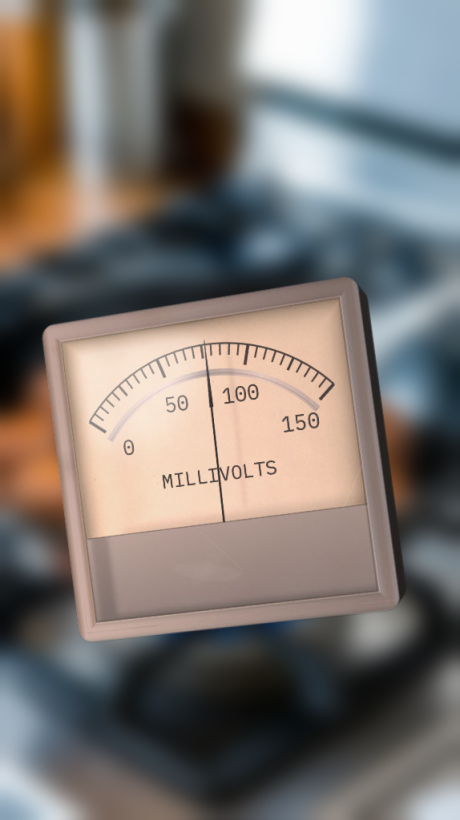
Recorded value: 77.5,mV
